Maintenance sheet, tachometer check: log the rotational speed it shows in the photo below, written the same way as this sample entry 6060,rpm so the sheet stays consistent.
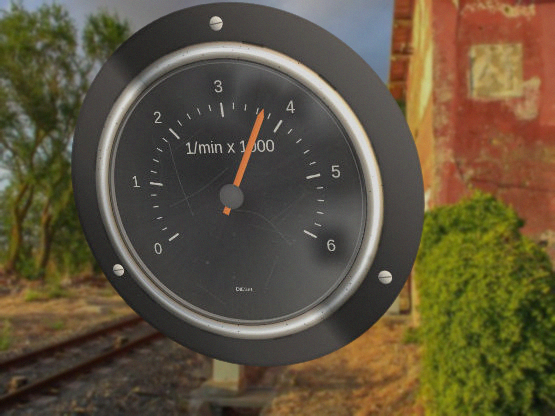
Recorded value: 3700,rpm
